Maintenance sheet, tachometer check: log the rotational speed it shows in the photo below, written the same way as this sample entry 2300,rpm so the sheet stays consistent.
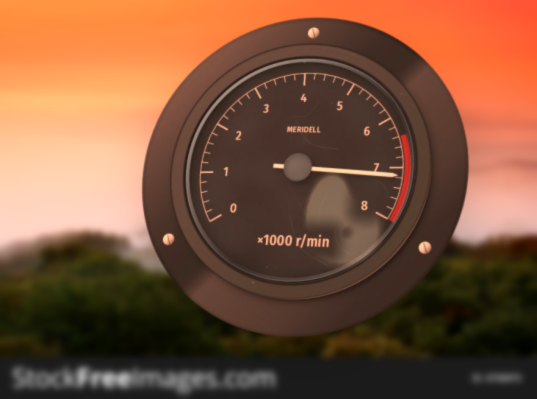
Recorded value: 7200,rpm
